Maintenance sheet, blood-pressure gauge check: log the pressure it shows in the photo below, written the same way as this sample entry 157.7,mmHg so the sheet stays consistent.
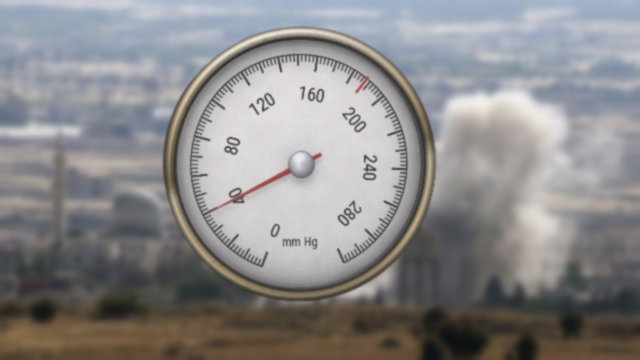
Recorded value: 40,mmHg
